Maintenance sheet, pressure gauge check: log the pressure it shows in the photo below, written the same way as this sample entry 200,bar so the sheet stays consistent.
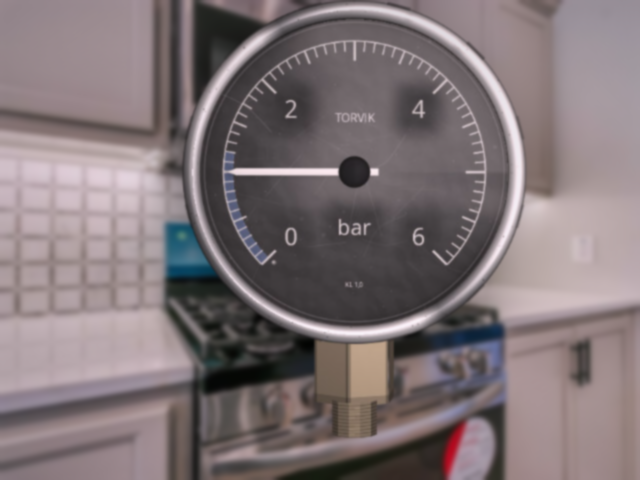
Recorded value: 1,bar
